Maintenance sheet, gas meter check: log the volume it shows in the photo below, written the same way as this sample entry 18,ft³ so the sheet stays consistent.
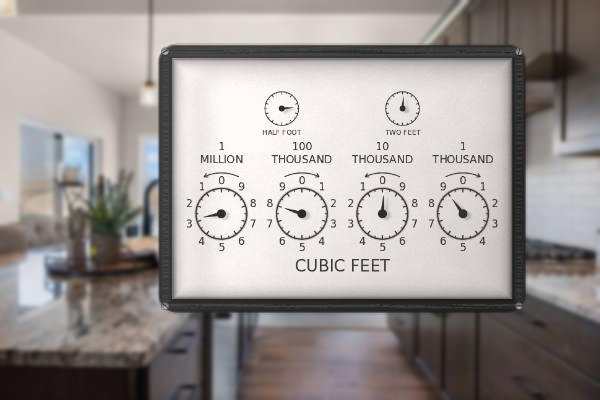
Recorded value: 279900,ft³
